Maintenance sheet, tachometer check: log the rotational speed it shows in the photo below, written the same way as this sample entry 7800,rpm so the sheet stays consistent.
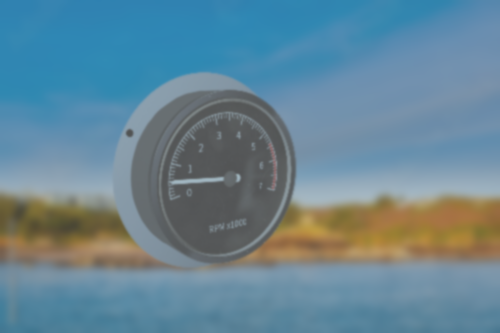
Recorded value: 500,rpm
